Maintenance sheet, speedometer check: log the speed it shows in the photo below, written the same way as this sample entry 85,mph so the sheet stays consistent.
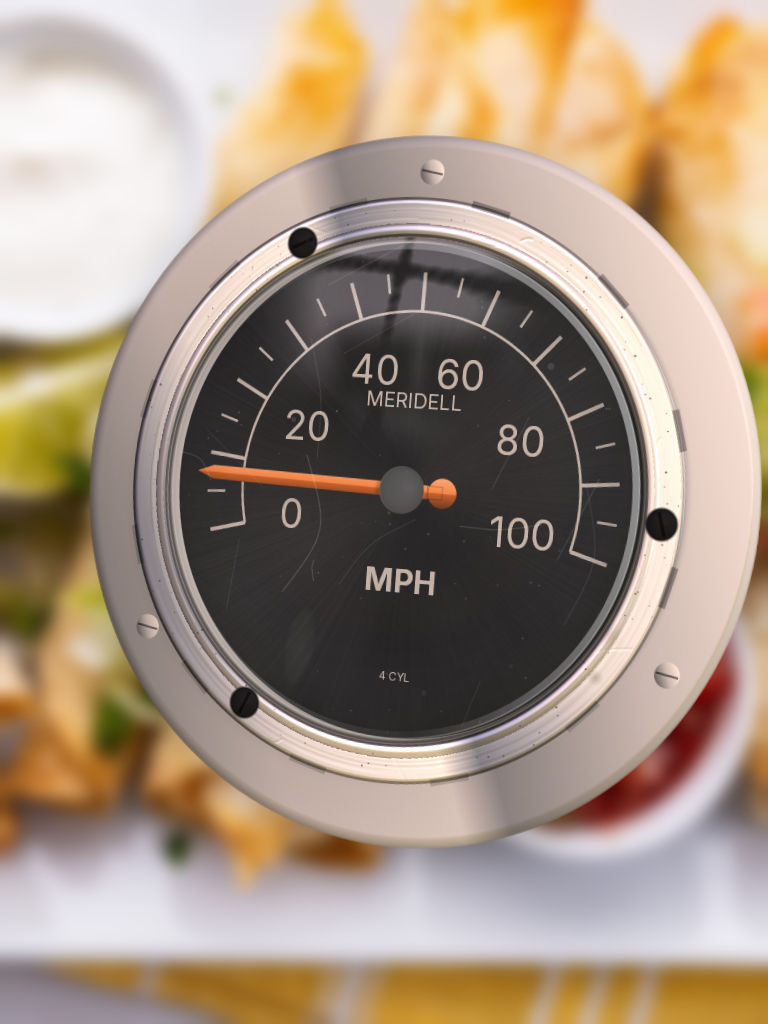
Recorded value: 7.5,mph
